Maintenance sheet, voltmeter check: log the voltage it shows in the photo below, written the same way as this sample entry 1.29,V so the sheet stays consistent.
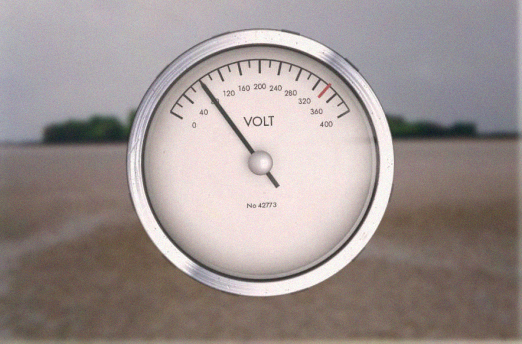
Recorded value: 80,V
